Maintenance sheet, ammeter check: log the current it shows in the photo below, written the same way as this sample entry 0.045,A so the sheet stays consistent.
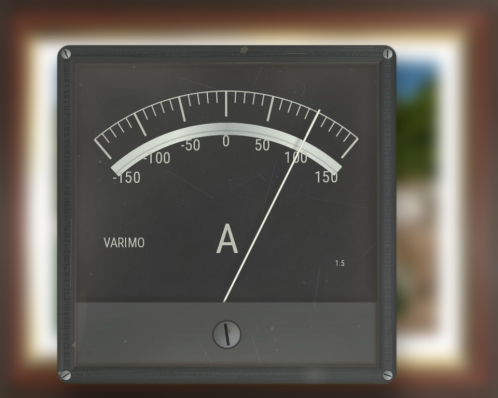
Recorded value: 100,A
